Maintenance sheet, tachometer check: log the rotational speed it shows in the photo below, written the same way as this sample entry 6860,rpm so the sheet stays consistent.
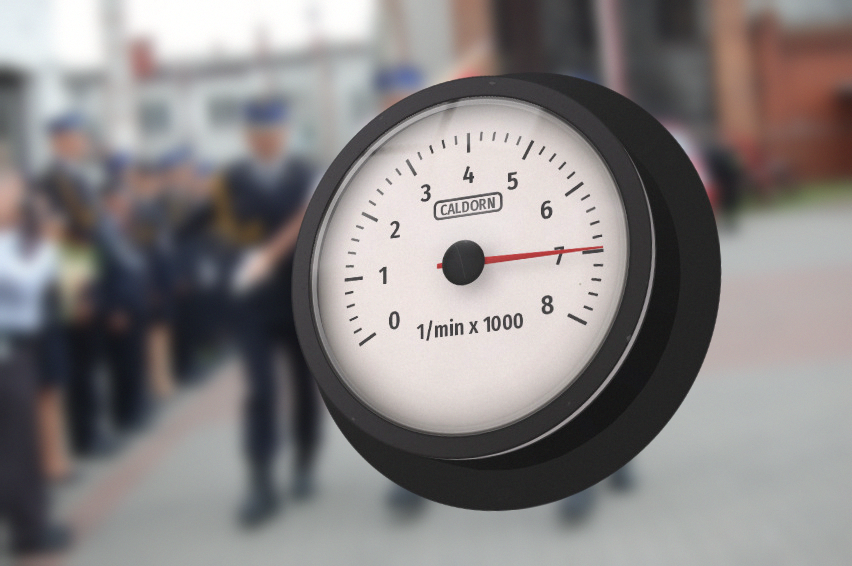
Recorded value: 7000,rpm
